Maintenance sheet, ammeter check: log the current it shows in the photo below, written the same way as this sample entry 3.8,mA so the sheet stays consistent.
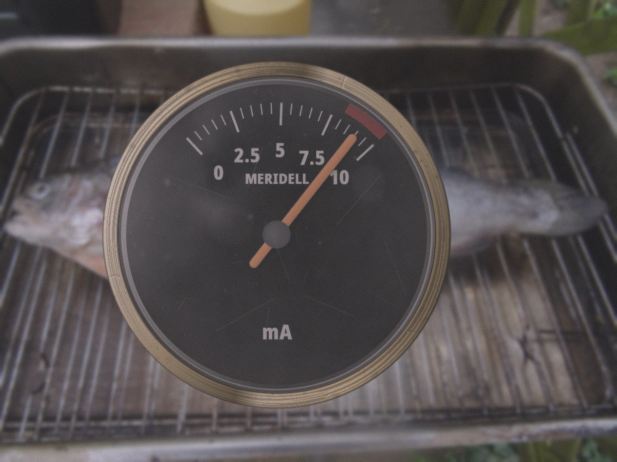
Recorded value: 9,mA
